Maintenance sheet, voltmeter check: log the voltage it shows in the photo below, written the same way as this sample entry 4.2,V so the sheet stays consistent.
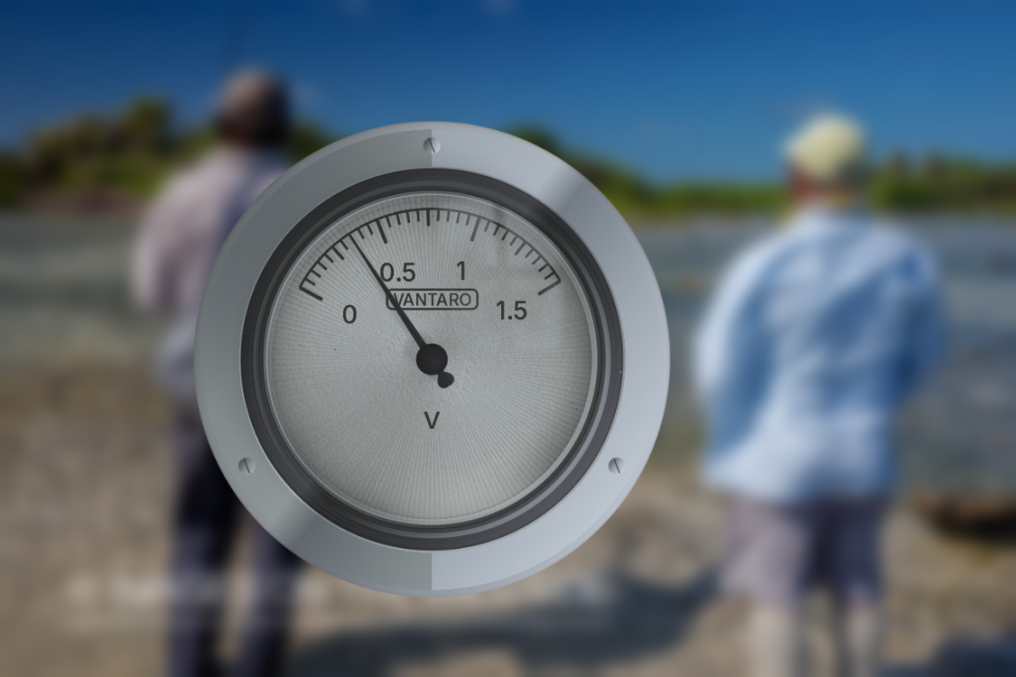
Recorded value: 0.35,V
